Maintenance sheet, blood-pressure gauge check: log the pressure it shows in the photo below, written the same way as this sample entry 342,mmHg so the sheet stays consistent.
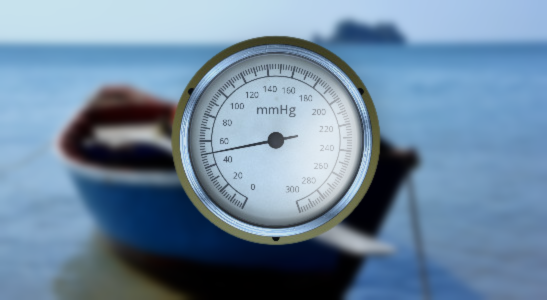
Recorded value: 50,mmHg
